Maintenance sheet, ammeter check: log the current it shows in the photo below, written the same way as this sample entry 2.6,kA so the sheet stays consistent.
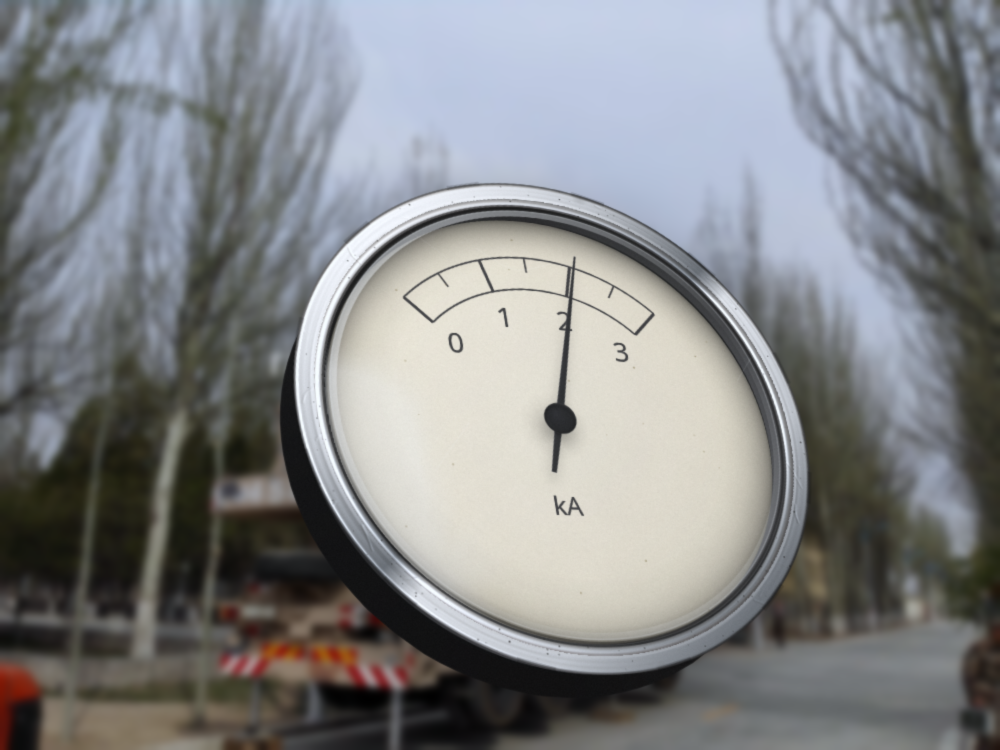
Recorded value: 2,kA
